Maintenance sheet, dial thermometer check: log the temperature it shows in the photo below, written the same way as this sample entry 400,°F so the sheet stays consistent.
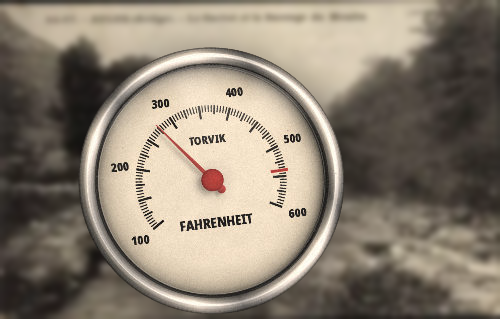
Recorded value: 275,°F
